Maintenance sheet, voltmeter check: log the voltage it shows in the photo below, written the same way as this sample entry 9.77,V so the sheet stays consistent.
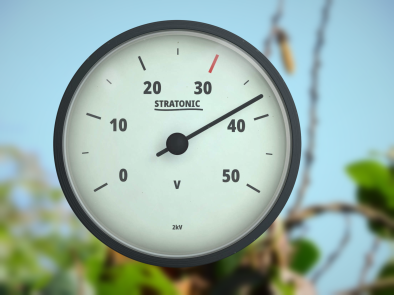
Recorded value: 37.5,V
